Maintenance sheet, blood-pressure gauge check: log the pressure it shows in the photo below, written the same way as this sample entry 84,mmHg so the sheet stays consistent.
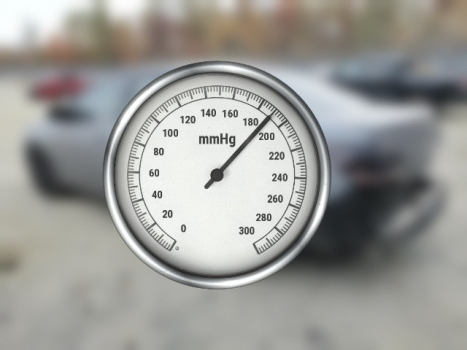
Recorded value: 190,mmHg
